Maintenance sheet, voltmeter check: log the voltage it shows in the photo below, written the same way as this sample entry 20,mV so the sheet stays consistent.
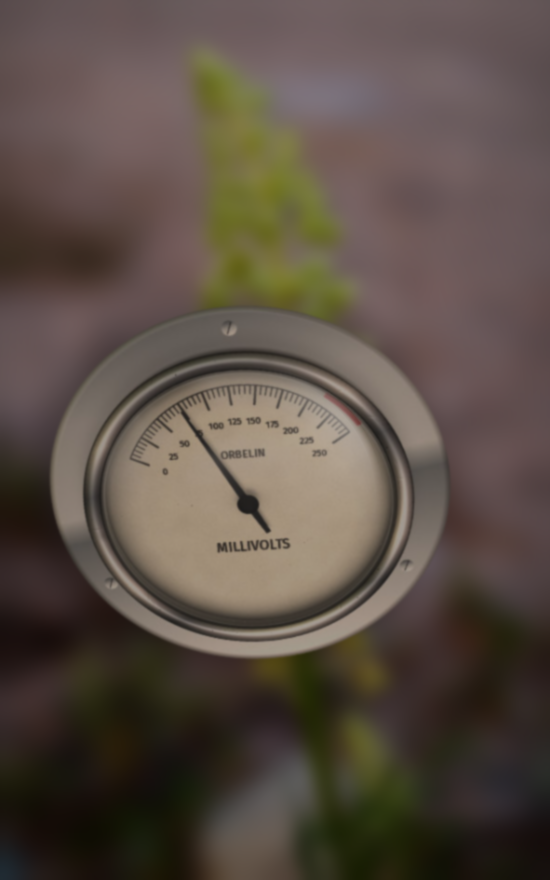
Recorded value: 75,mV
